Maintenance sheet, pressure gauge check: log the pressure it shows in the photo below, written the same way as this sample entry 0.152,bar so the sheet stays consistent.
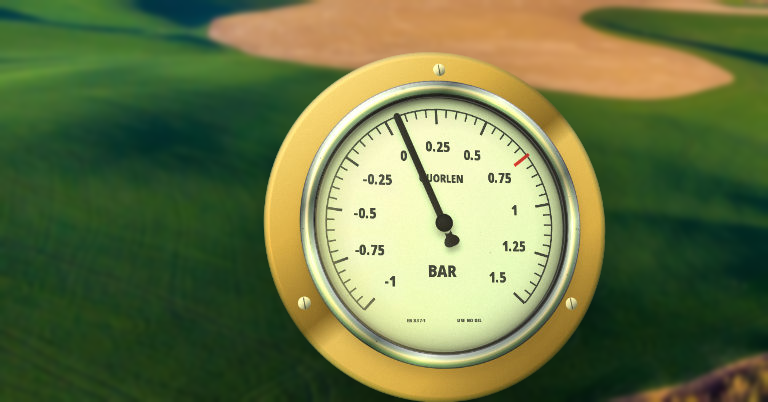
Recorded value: 0.05,bar
